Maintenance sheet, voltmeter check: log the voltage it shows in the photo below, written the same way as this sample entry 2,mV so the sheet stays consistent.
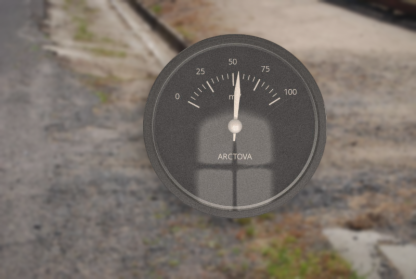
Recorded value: 55,mV
